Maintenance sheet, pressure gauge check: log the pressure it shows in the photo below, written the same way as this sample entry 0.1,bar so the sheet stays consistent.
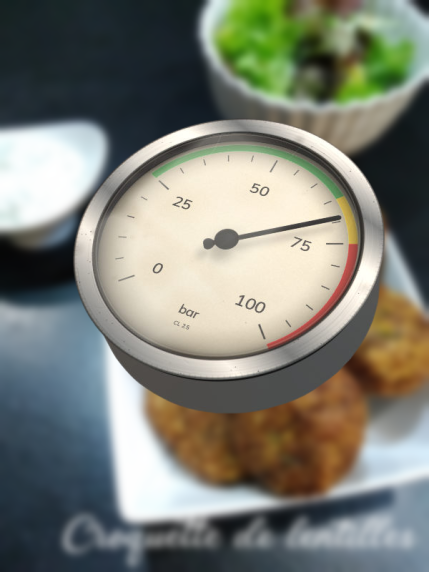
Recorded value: 70,bar
